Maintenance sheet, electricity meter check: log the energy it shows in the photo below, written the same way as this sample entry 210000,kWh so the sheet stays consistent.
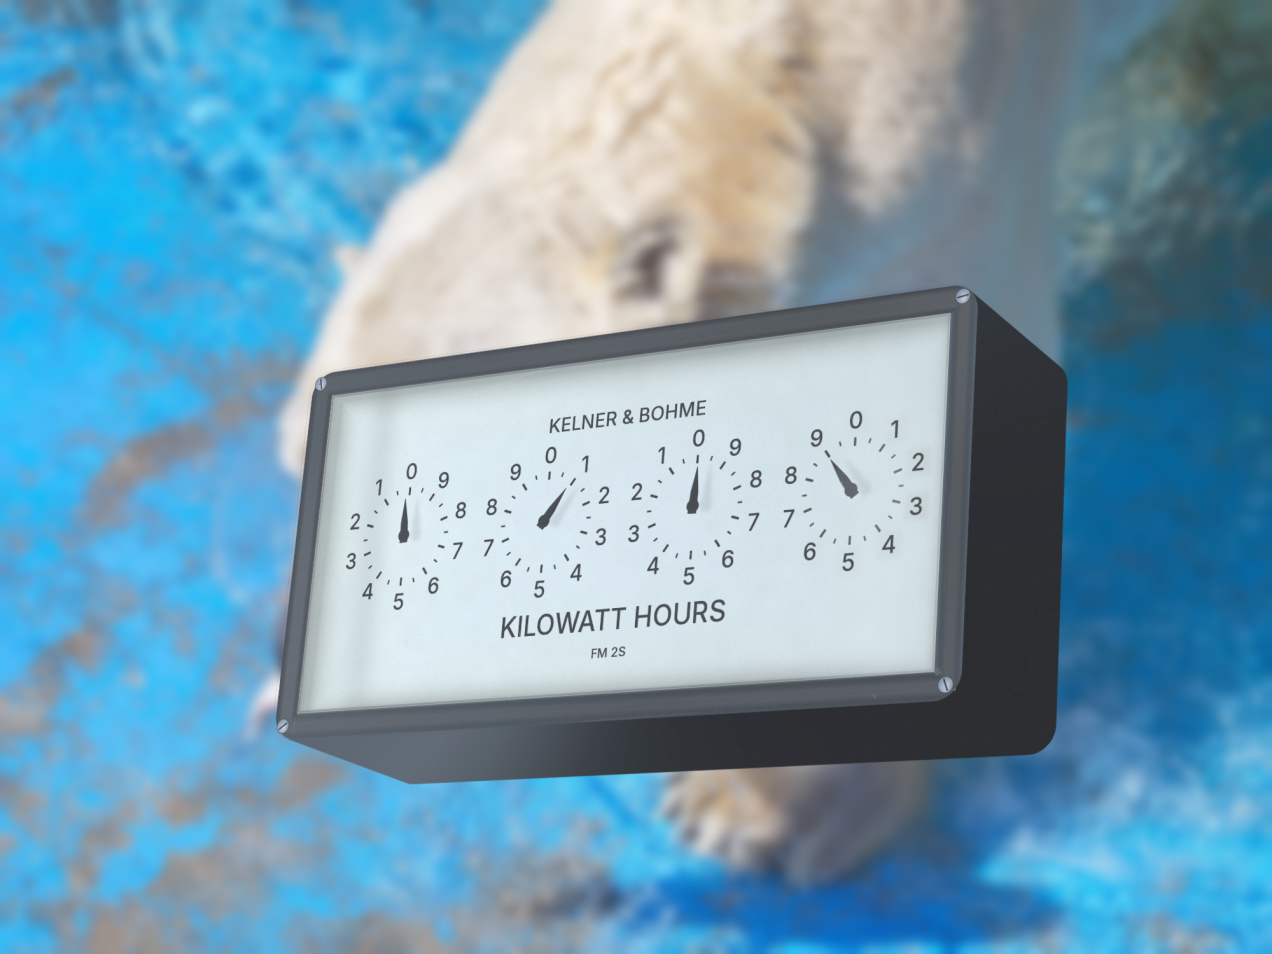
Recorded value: 99,kWh
